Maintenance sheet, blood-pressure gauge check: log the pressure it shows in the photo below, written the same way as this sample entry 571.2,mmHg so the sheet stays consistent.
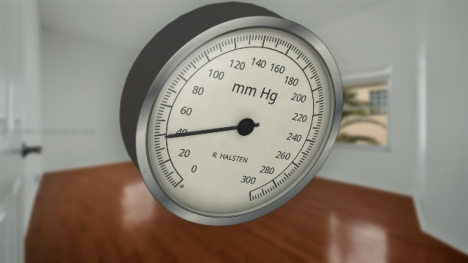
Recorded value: 40,mmHg
